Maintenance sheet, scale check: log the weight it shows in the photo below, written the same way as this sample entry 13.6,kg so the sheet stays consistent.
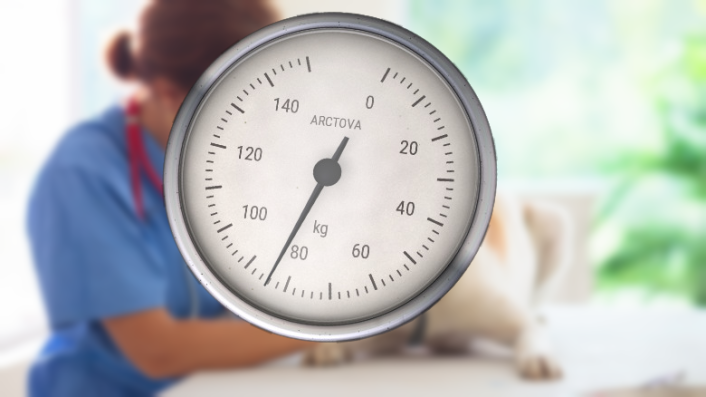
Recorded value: 84,kg
